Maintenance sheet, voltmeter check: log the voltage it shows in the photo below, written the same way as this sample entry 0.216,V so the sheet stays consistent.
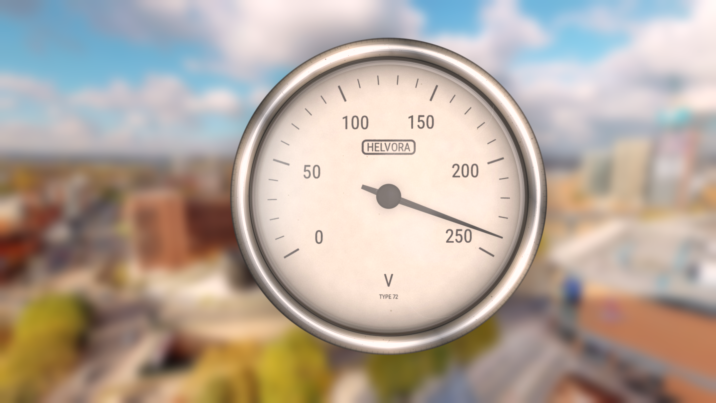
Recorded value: 240,V
